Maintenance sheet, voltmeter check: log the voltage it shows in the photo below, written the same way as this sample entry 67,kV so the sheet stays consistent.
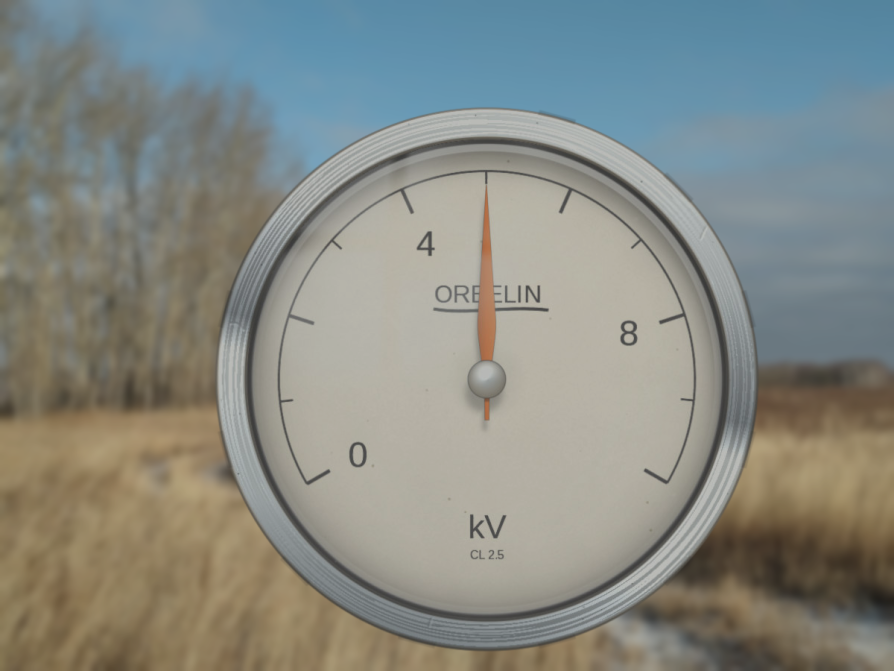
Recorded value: 5,kV
